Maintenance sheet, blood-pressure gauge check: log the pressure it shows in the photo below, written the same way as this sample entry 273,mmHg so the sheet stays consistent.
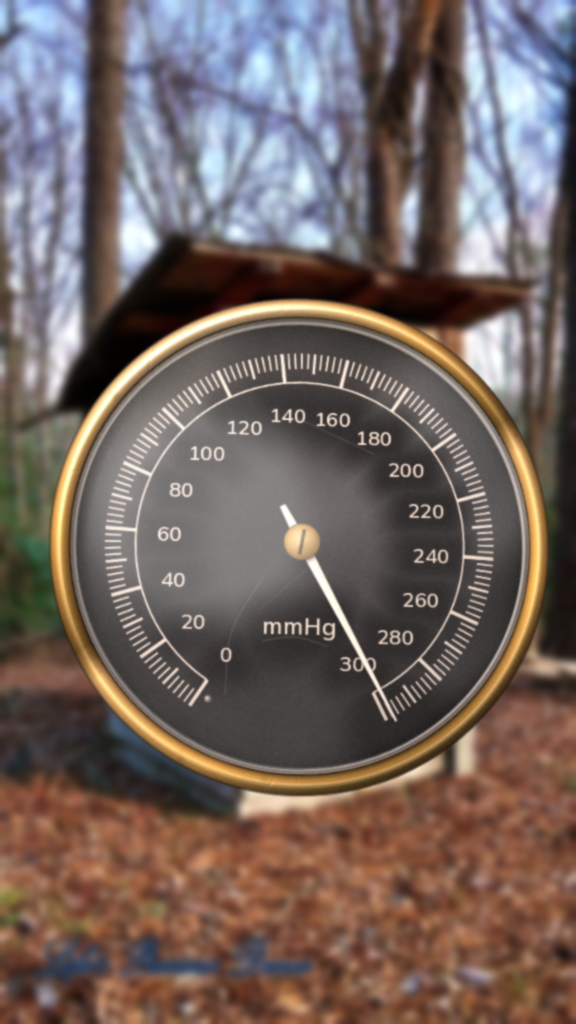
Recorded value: 298,mmHg
